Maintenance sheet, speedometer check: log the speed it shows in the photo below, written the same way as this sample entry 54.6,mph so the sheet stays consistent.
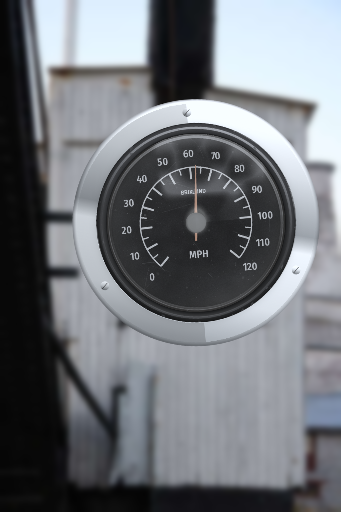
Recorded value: 62.5,mph
